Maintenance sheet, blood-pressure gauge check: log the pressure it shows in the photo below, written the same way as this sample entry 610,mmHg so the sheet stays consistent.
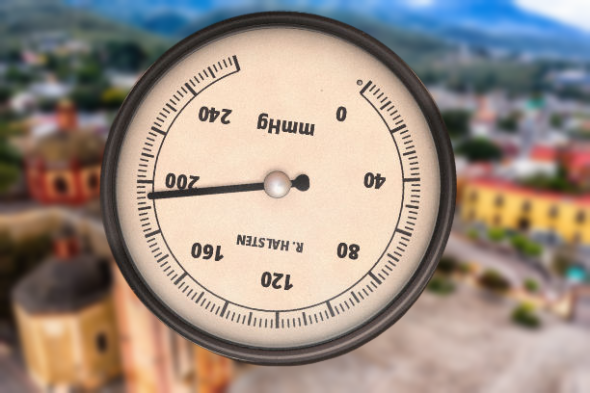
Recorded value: 194,mmHg
